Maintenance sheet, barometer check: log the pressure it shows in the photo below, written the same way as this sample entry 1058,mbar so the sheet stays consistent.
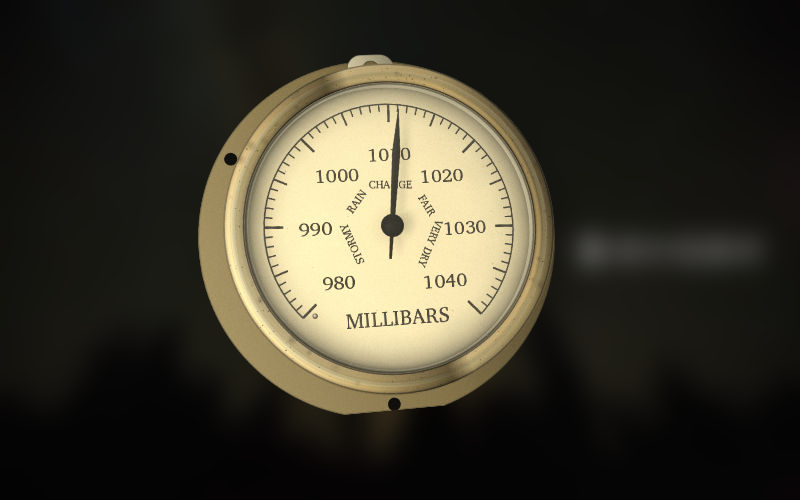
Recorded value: 1011,mbar
